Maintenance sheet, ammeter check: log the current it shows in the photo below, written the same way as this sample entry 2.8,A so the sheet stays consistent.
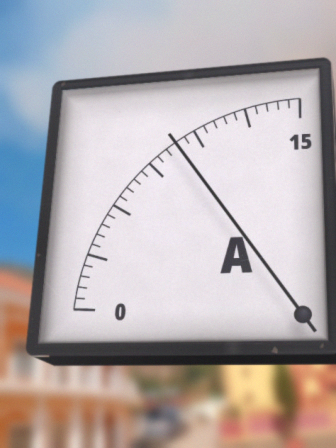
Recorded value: 9,A
